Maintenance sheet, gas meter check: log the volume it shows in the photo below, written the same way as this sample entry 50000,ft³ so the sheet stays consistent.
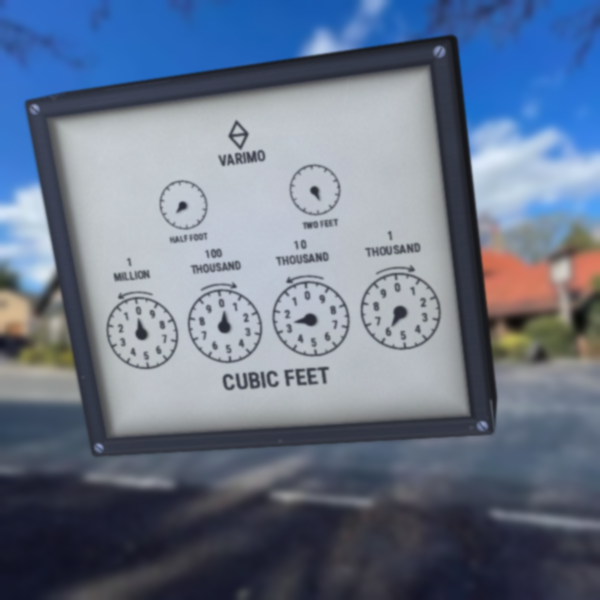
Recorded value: 2600,ft³
